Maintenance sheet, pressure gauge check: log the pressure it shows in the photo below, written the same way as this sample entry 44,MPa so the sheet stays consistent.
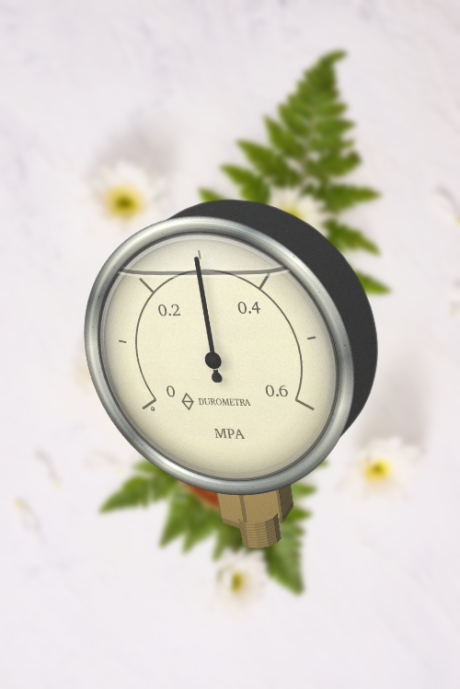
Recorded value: 0.3,MPa
